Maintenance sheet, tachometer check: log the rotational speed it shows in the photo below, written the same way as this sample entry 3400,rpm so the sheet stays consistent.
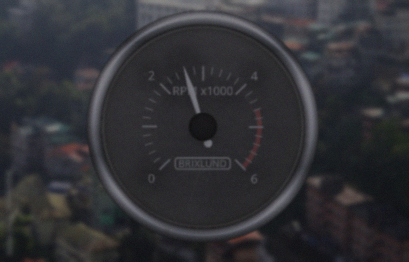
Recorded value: 2600,rpm
